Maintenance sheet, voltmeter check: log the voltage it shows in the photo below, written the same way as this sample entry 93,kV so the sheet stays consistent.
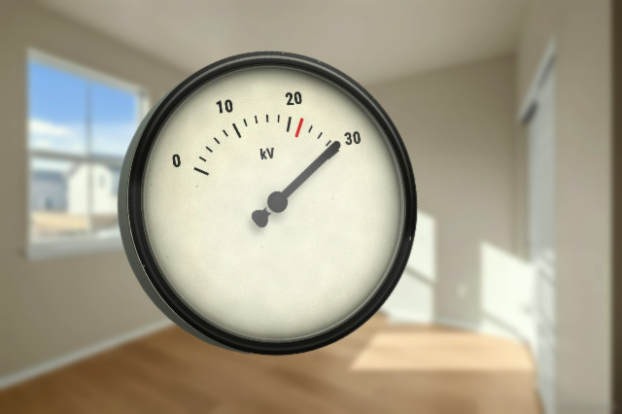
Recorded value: 29,kV
